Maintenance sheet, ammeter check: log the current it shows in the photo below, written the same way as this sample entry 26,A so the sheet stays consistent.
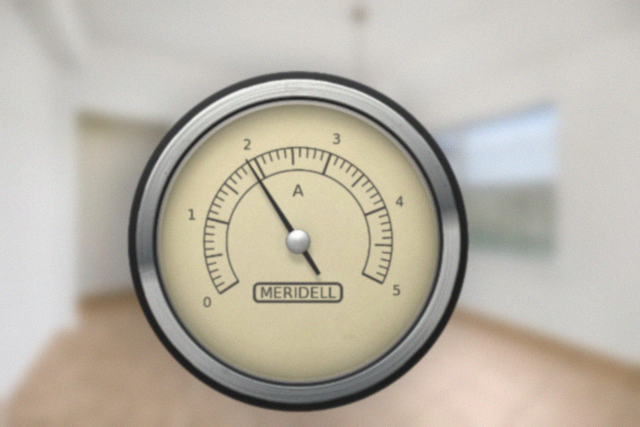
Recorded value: 1.9,A
